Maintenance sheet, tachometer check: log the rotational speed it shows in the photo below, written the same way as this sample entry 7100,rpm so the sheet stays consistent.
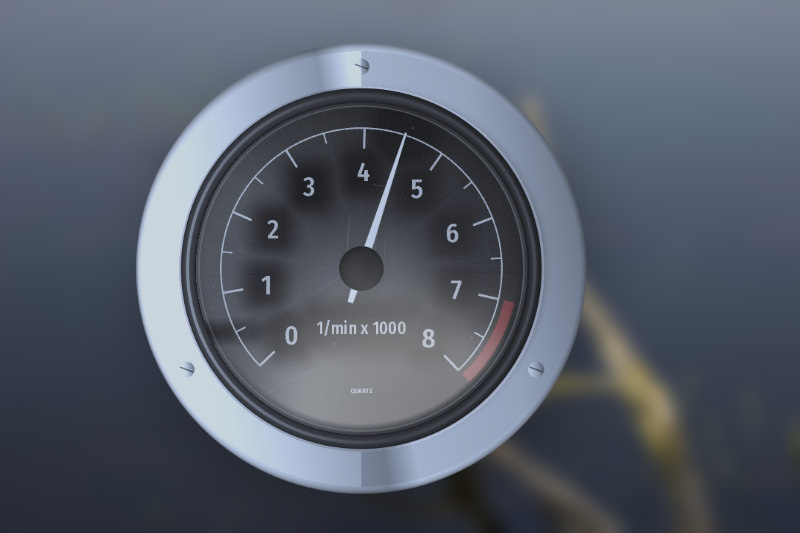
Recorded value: 4500,rpm
